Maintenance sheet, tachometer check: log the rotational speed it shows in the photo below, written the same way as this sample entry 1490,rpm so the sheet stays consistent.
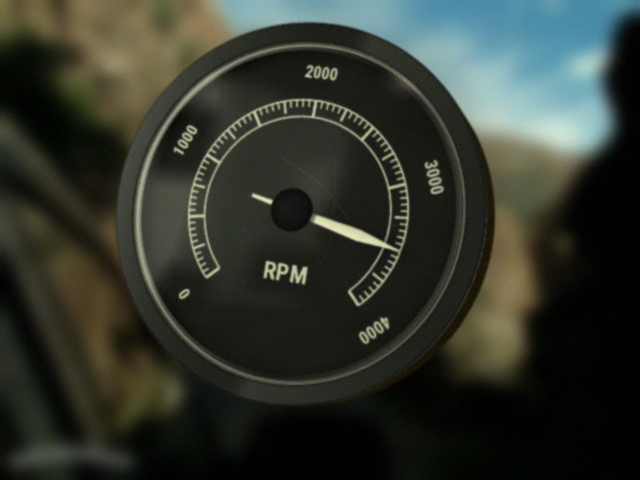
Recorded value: 3500,rpm
